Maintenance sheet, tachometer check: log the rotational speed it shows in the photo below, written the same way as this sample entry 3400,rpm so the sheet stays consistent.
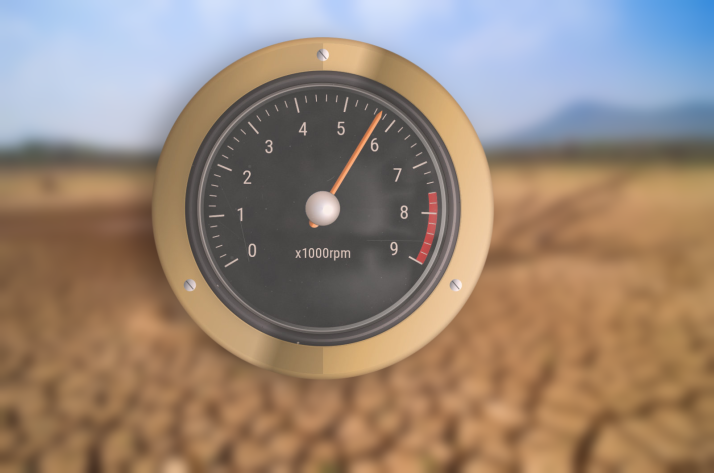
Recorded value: 5700,rpm
